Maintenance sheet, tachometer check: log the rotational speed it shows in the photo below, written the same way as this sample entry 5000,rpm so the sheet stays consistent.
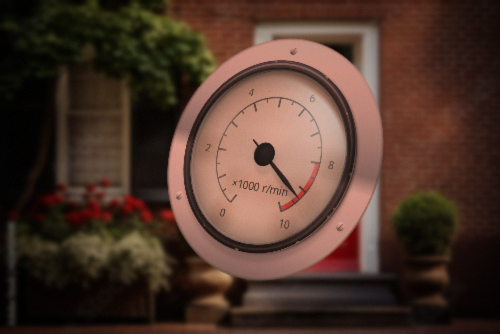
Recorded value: 9250,rpm
